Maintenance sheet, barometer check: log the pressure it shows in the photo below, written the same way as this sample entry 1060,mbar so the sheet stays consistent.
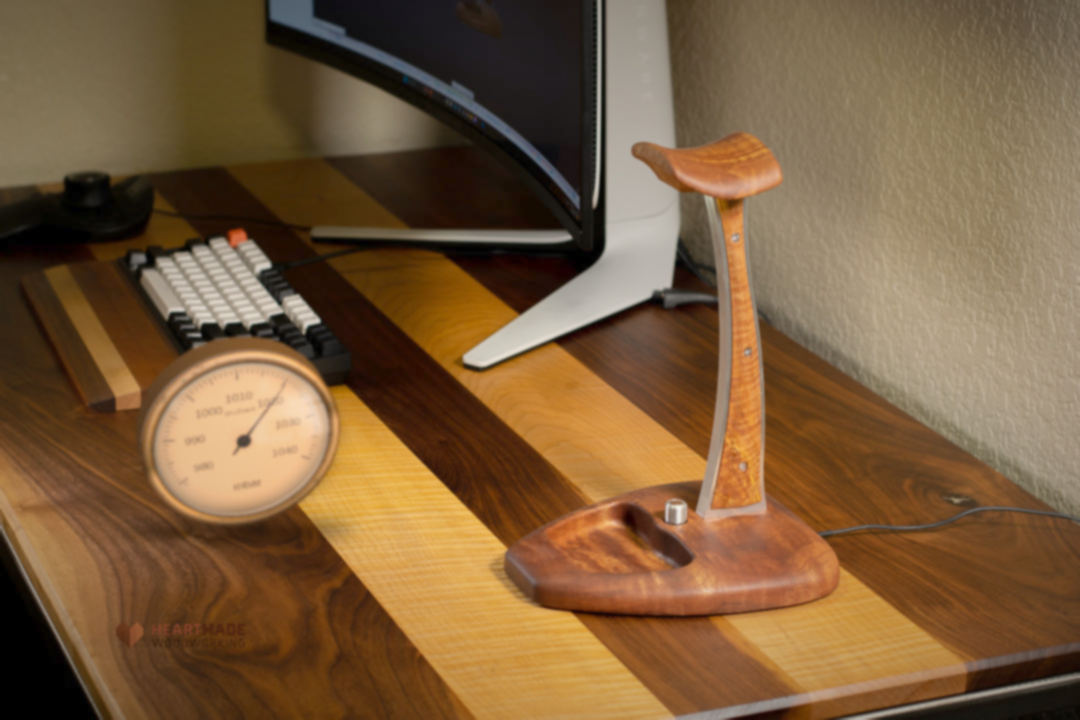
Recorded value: 1020,mbar
